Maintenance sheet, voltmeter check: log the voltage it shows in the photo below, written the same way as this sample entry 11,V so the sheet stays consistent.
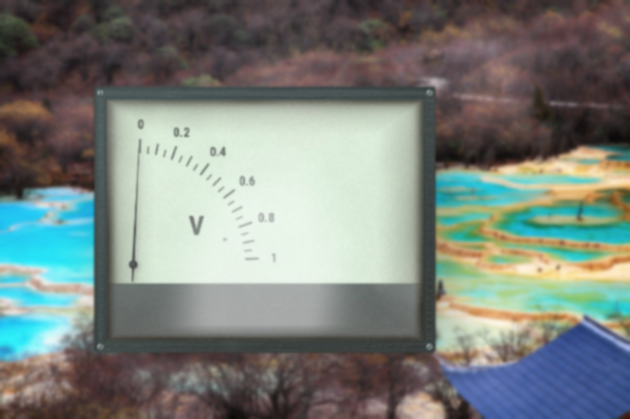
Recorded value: 0,V
